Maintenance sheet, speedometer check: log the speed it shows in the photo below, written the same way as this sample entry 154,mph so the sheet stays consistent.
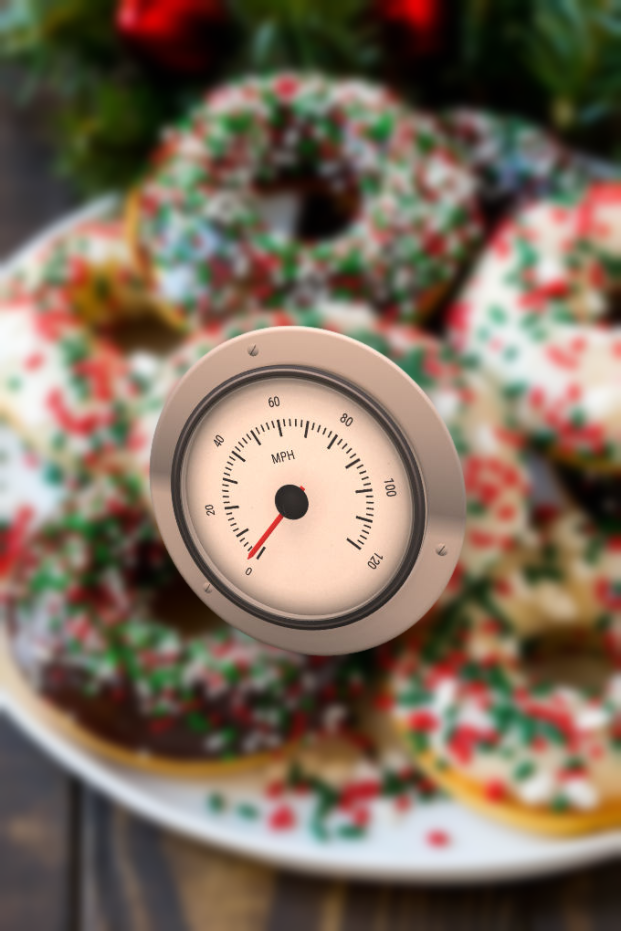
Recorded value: 2,mph
